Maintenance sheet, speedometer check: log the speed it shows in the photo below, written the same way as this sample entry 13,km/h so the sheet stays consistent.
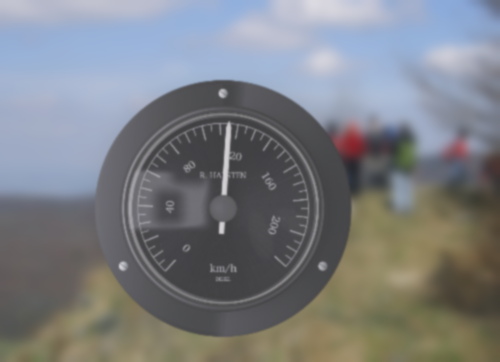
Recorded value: 115,km/h
